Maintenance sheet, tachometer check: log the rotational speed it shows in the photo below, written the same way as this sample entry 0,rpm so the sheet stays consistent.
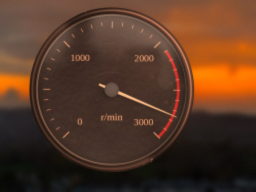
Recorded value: 2750,rpm
